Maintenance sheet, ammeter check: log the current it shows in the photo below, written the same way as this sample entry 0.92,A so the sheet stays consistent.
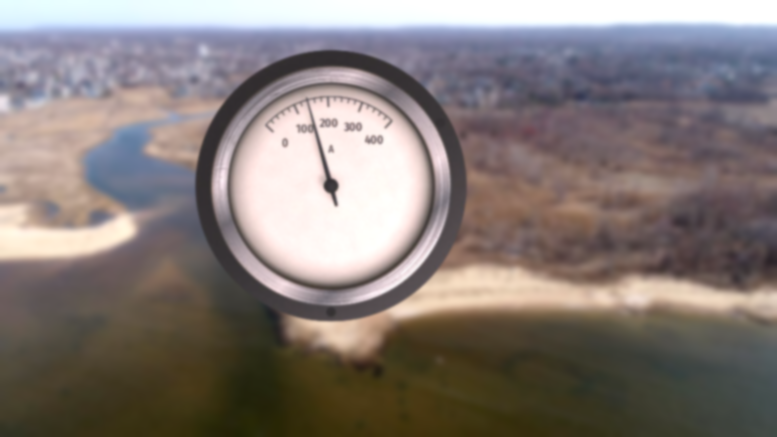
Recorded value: 140,A
